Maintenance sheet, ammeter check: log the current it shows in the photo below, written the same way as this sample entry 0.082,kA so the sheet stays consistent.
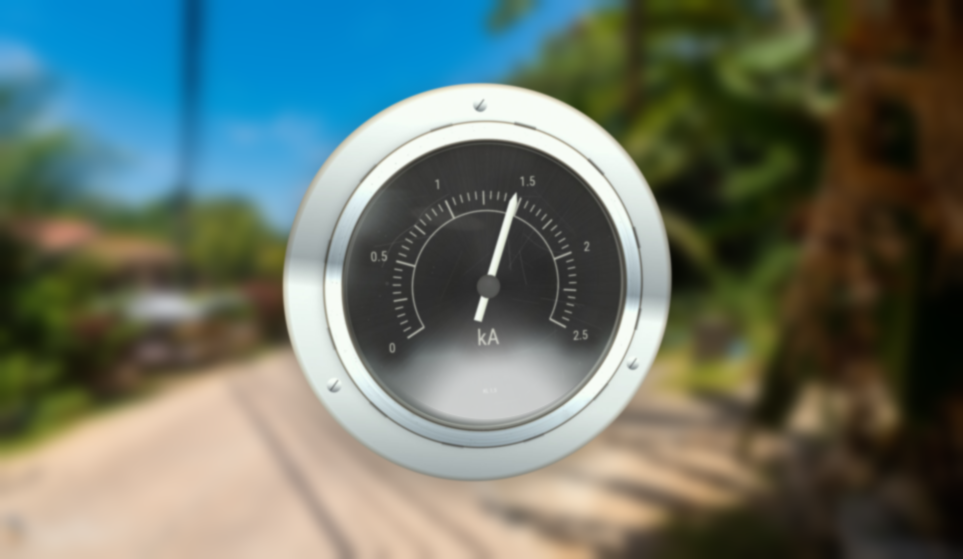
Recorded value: 1.45,kA
